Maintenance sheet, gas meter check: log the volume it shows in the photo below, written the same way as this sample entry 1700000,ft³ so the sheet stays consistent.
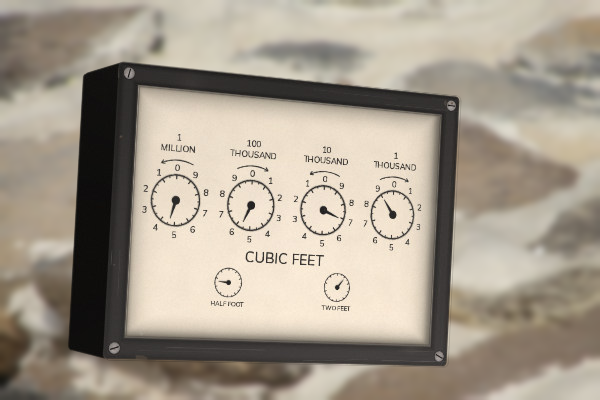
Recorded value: 456900,ft³
